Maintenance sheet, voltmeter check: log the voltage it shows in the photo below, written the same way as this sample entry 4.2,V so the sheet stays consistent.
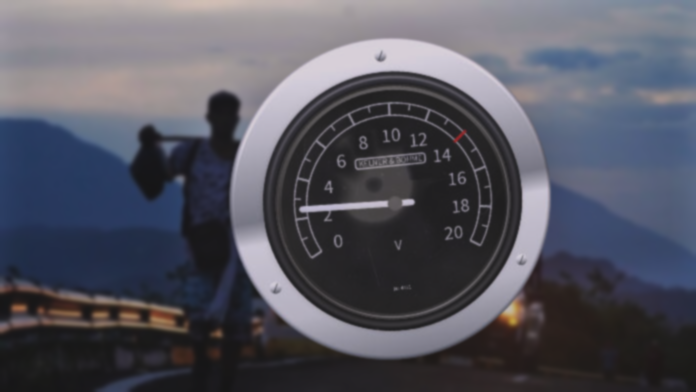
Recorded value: 2.5,V
